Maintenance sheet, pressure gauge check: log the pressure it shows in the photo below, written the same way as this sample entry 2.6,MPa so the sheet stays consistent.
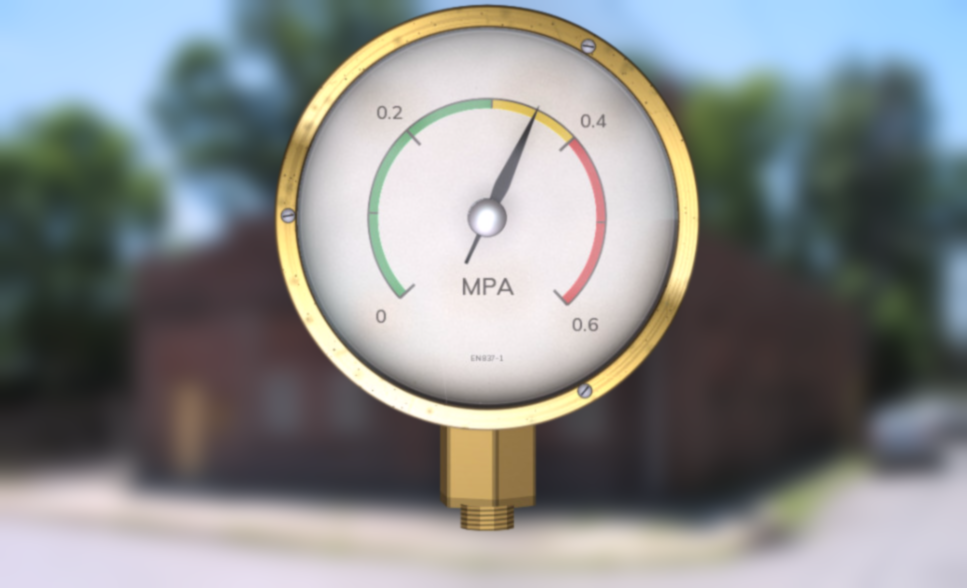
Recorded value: 0.35,MPa
